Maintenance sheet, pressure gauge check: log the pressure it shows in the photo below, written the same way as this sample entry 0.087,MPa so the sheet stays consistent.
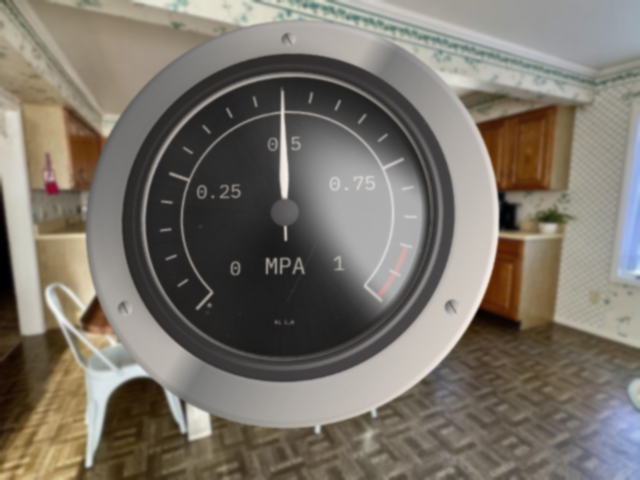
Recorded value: 0.5,MPa
